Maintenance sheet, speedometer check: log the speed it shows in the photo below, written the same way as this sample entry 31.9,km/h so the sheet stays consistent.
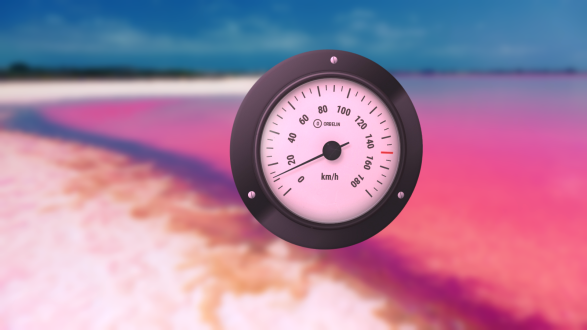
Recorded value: 12.5,km/h
